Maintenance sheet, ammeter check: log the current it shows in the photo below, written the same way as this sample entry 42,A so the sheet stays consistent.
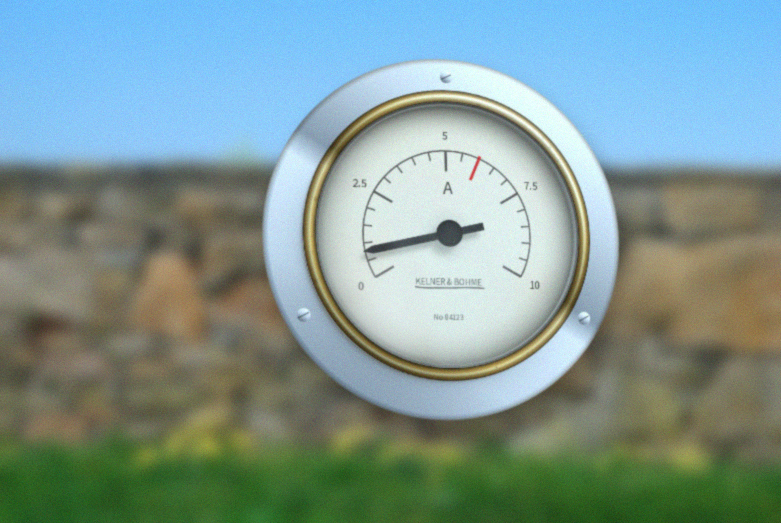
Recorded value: 0.75,A
